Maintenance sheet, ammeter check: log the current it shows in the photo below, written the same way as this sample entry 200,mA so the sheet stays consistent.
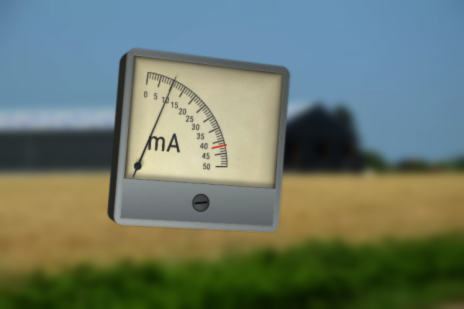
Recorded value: 10,mA
